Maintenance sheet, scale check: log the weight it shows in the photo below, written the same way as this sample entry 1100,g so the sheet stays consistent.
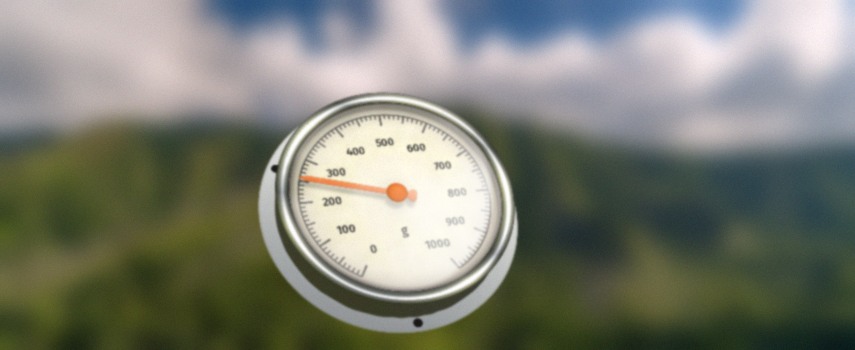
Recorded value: 250,g
